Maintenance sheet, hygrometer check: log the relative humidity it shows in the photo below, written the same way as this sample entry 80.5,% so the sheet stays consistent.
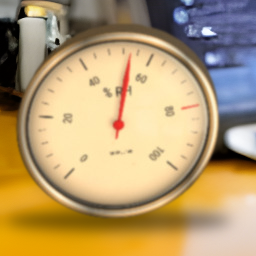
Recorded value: 54,%
